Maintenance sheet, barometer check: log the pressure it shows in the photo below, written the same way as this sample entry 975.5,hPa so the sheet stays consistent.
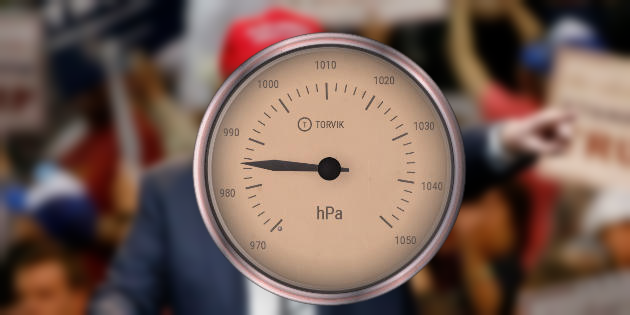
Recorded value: 985,hPa
